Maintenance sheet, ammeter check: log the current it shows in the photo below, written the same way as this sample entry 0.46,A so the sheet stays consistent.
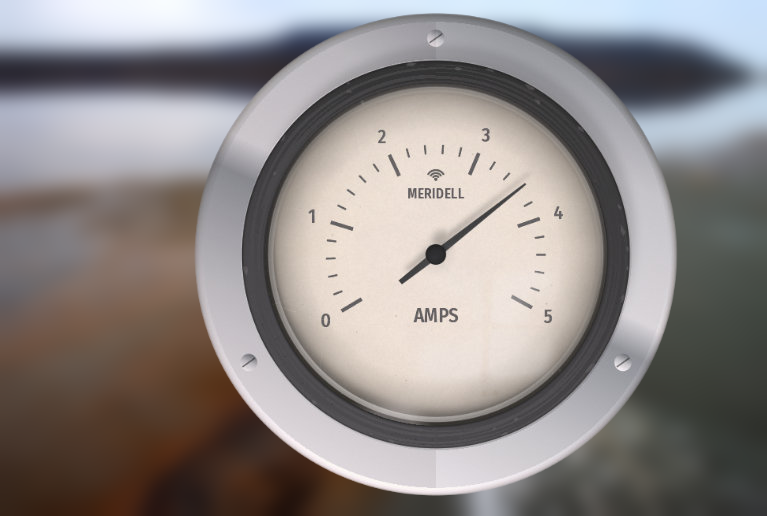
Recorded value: 3.6,A
